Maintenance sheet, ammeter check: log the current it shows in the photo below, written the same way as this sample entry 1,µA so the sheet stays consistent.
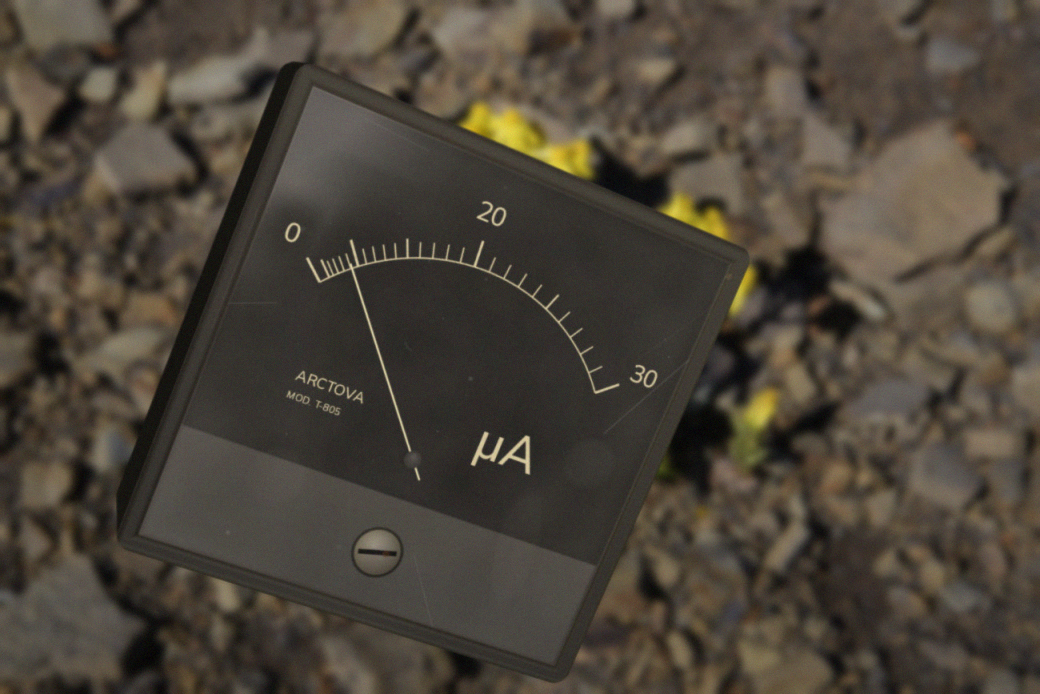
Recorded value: 9,µA
